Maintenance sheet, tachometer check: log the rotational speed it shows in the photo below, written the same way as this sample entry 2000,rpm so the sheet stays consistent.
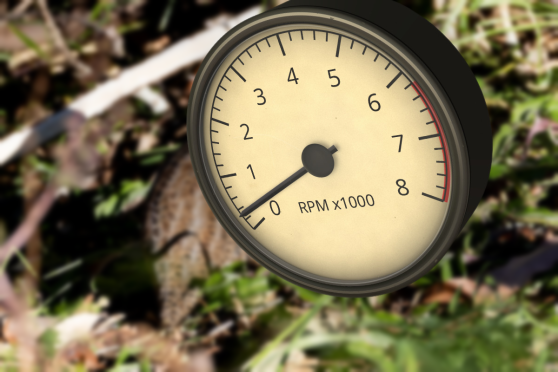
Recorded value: 300,rpm
